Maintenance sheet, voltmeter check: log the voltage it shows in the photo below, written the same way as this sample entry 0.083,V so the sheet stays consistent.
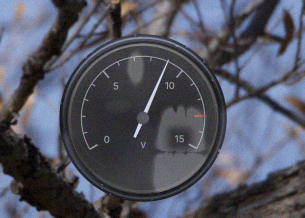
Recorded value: 9,V
